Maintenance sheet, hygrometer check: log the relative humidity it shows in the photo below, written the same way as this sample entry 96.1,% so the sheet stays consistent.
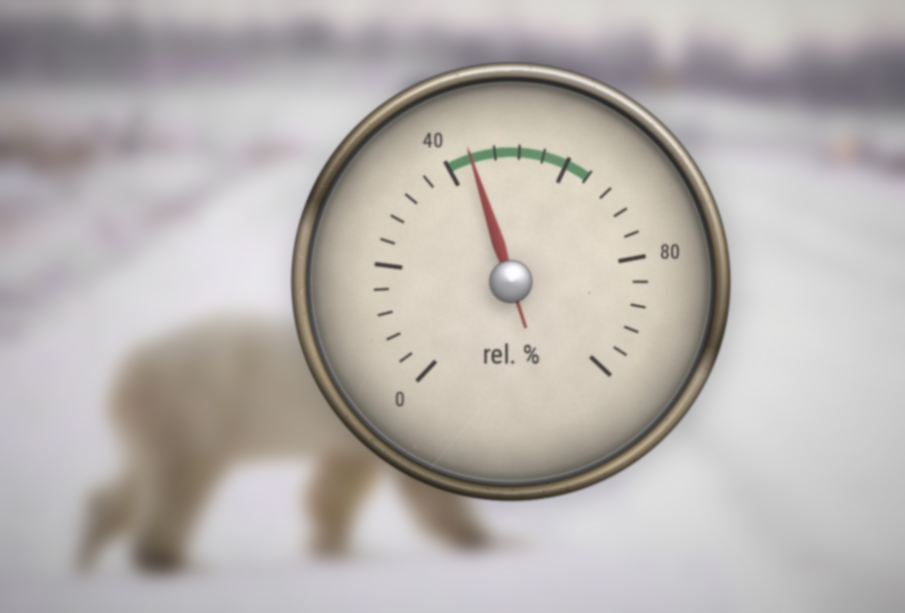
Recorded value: 44,%
